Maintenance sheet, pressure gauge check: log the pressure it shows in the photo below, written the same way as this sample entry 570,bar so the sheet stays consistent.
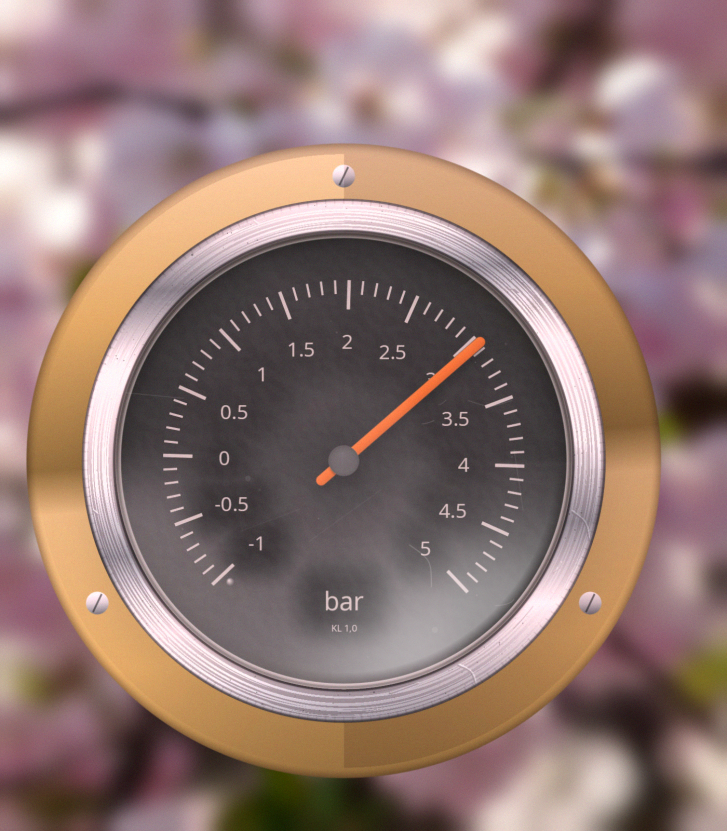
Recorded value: 3.05,bar
